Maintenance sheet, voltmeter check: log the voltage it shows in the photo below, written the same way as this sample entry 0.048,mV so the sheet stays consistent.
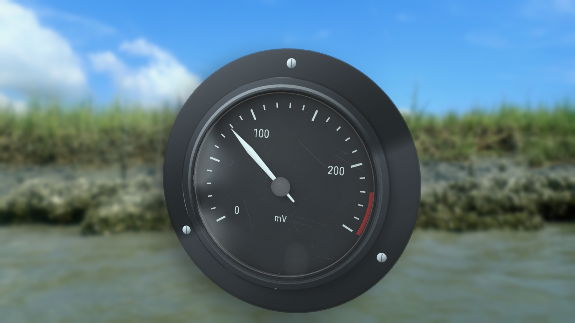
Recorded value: 80,mV
